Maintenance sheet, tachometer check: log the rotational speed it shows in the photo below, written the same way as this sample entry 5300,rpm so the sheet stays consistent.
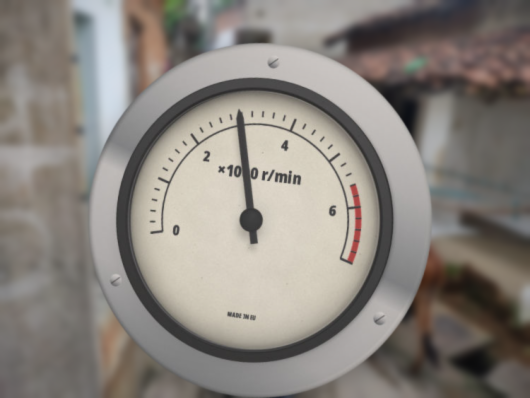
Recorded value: 3000,rpm
